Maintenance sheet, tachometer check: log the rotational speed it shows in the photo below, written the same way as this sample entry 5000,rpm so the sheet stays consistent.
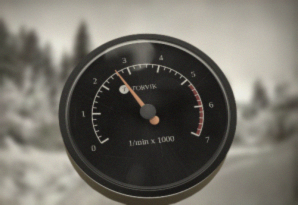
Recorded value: 2600,rpm
